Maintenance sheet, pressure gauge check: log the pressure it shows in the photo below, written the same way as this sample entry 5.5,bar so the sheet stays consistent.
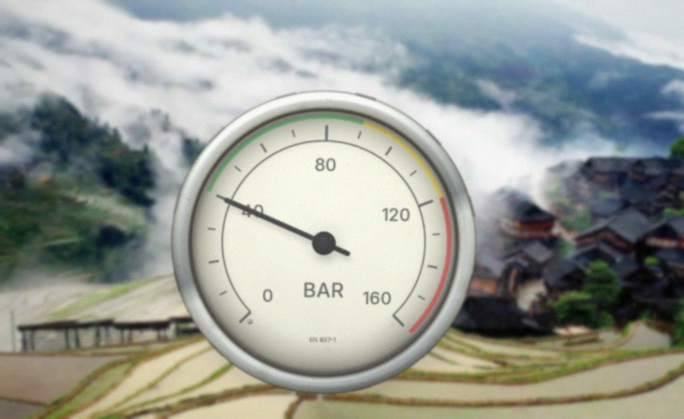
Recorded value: 40,bar
